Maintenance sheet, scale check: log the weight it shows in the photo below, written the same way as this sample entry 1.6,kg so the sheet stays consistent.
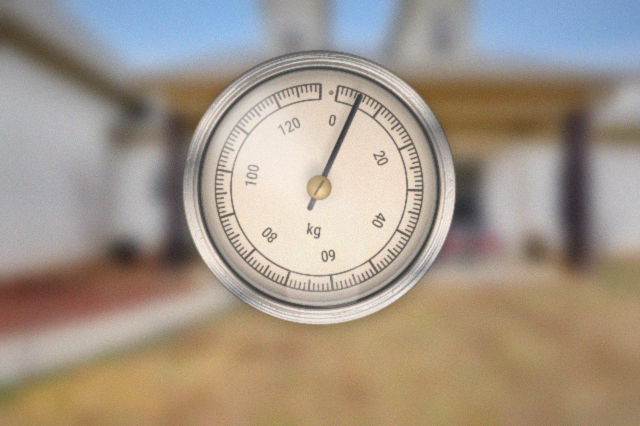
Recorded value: 5,kg
